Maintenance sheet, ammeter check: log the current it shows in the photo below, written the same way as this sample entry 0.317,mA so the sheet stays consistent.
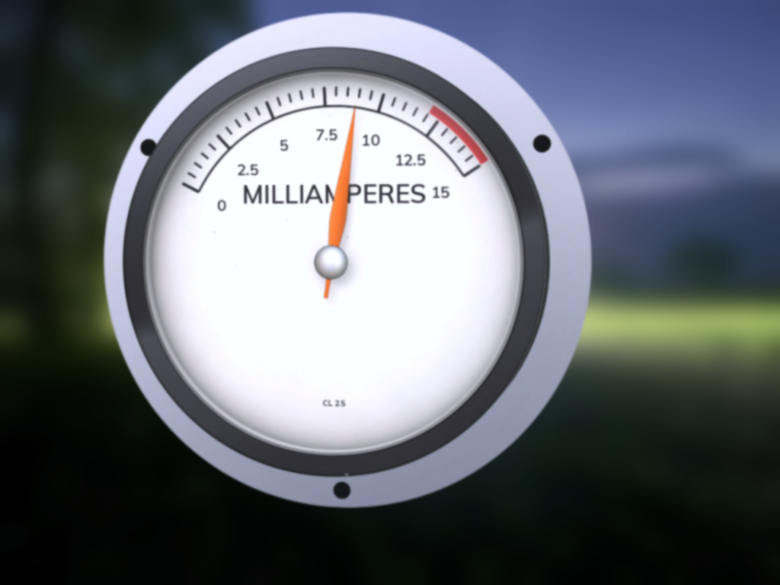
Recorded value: 9,mA
